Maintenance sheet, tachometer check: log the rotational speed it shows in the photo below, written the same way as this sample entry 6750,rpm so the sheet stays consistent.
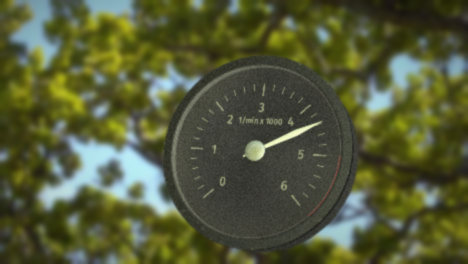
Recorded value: 4400,rpm
